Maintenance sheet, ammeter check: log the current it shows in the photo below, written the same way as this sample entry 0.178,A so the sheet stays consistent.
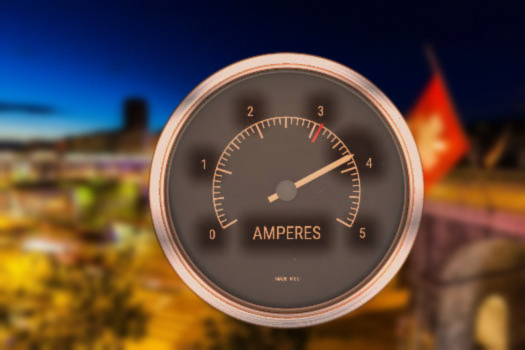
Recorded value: 3.8,A
